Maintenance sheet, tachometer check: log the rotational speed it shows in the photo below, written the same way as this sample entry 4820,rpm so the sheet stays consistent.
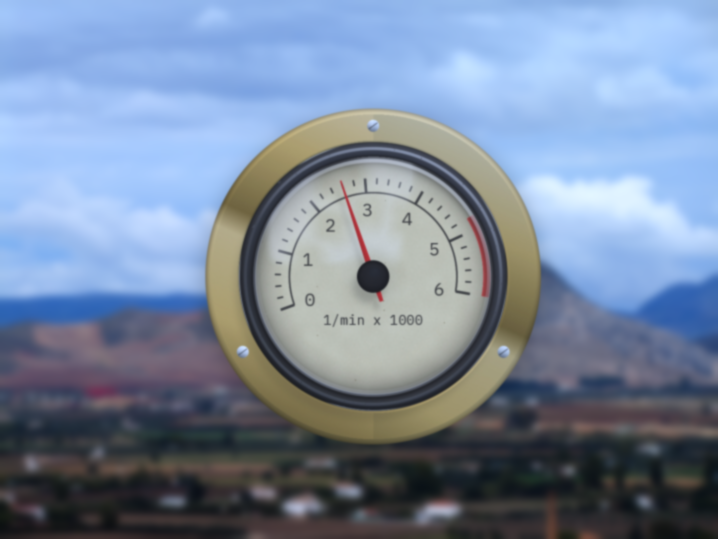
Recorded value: 2600,rpm
